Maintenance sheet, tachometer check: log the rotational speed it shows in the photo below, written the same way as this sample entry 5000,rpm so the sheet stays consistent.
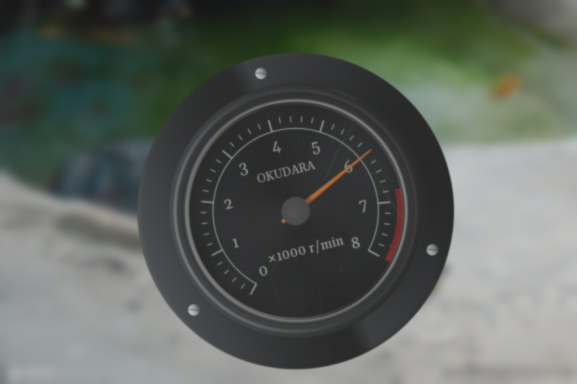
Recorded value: 6000,rpm
